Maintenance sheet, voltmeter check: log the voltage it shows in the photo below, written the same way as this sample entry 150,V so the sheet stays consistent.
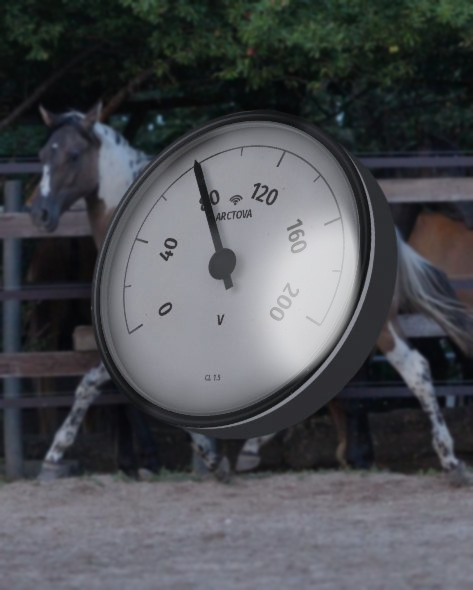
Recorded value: 80,V
